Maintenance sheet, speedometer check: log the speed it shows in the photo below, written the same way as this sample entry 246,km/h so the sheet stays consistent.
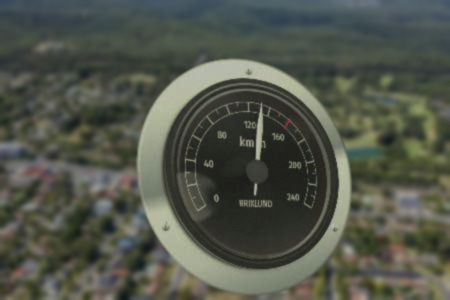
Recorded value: 130,km/h
